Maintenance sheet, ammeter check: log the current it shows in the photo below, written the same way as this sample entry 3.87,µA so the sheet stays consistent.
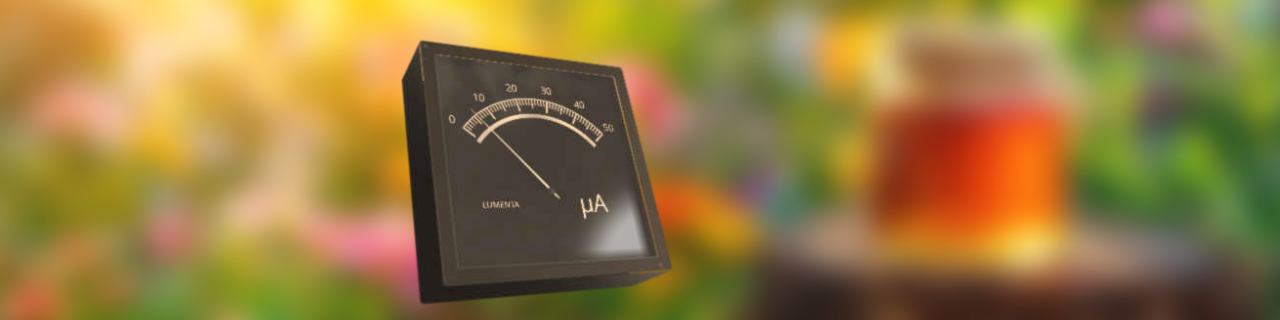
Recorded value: 5,µA
